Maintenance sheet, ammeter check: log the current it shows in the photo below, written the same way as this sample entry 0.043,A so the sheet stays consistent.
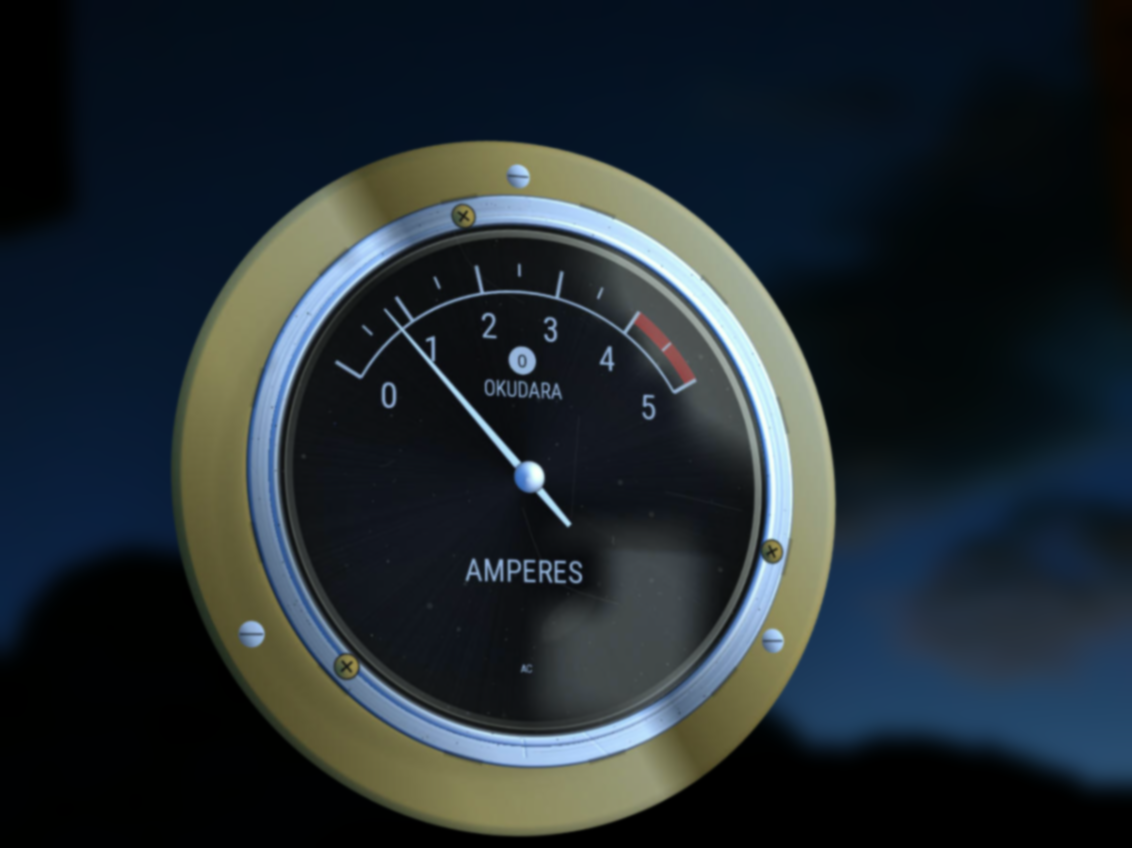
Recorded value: 0.75,A
